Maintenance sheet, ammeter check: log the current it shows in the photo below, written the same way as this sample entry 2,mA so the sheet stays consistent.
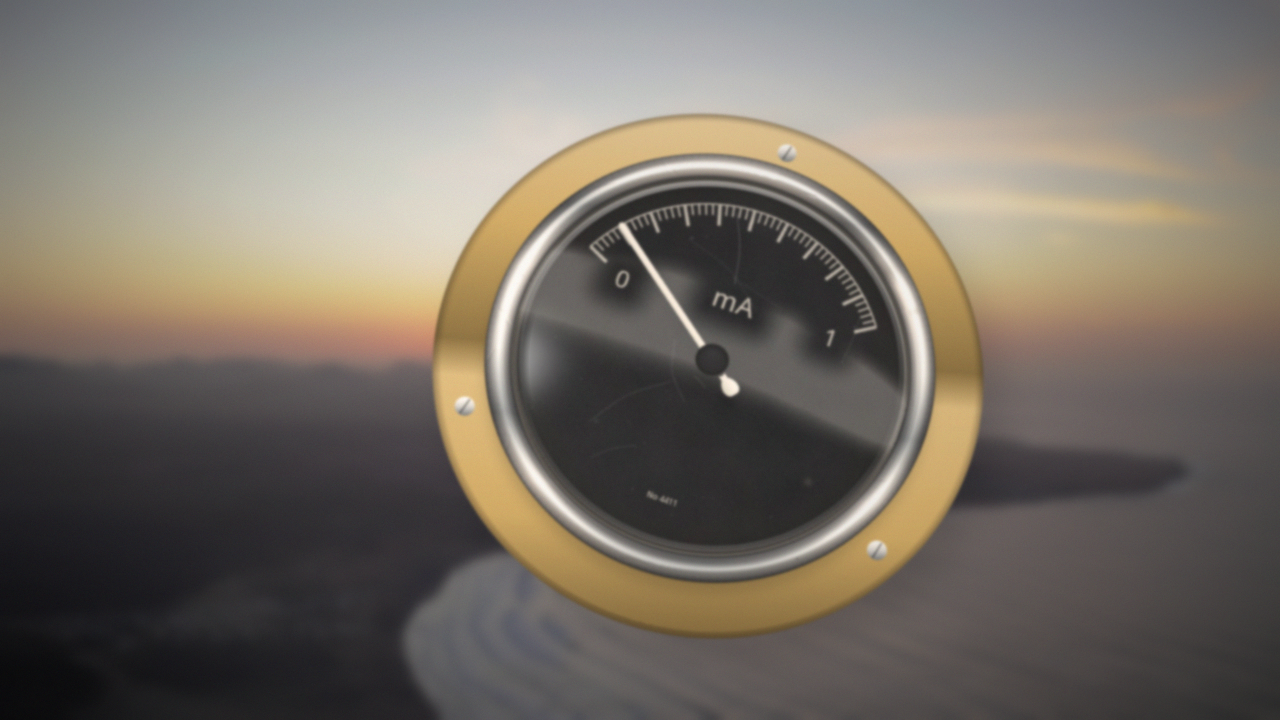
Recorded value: 0.1,mA
